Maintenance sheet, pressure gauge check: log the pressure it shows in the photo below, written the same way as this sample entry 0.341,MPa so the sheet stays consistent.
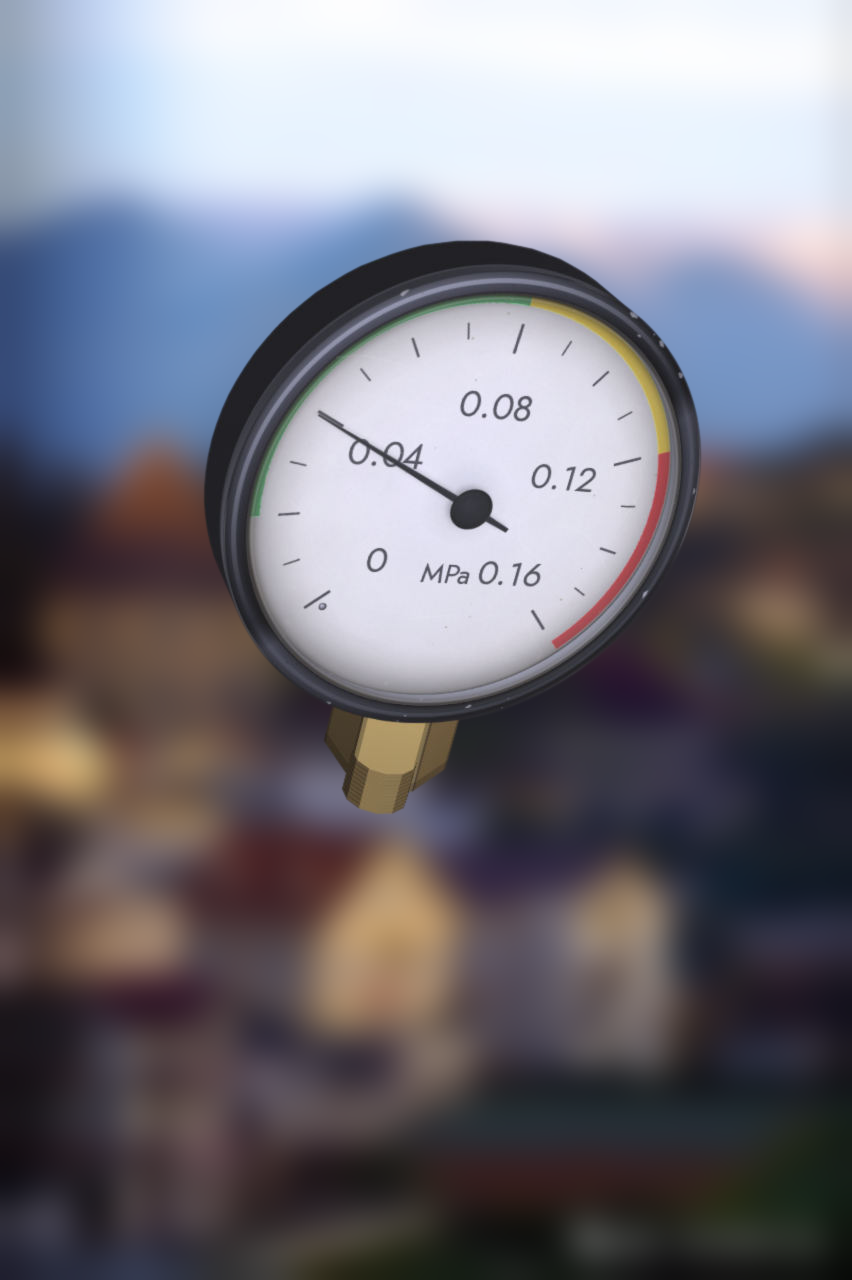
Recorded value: 0.04,MPa
